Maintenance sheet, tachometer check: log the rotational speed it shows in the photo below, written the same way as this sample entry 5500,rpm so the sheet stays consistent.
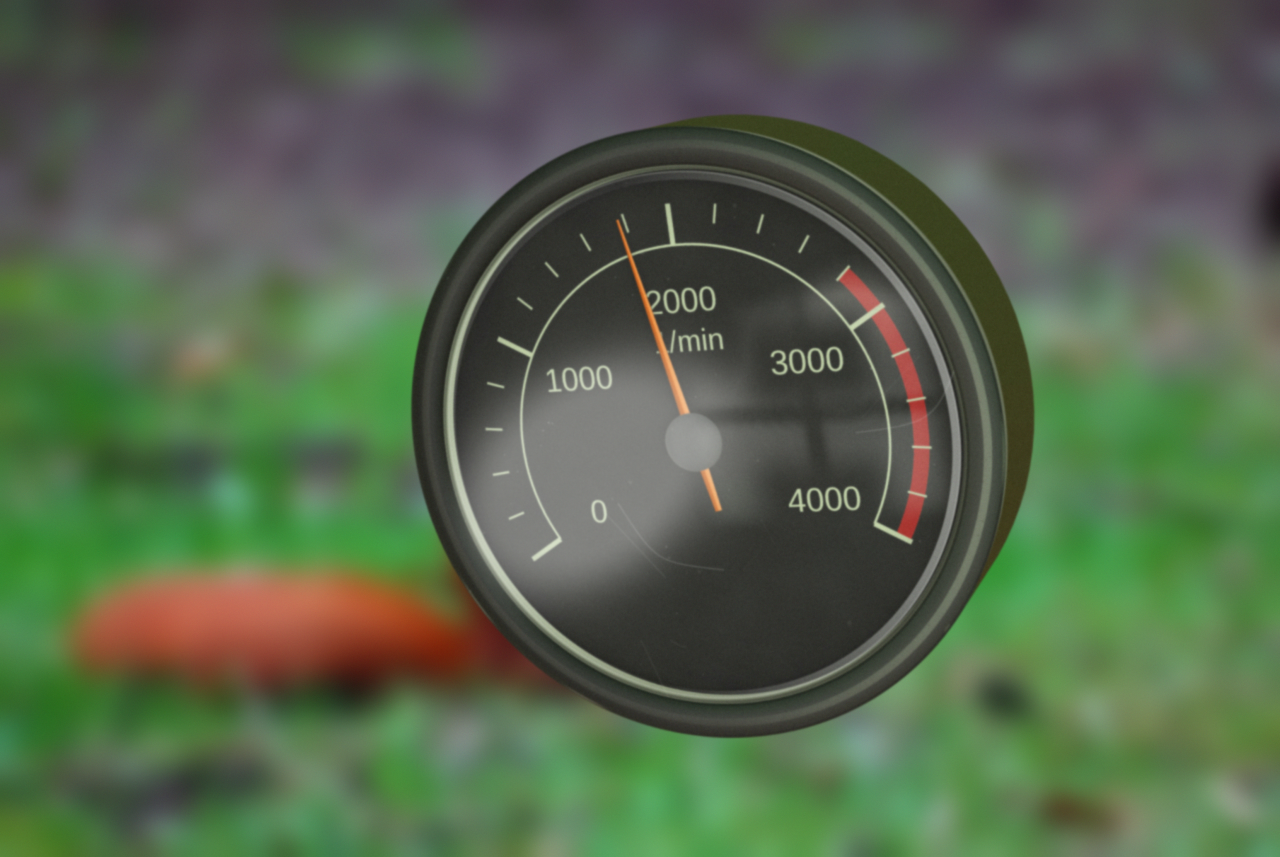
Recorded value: 1800,rpm
